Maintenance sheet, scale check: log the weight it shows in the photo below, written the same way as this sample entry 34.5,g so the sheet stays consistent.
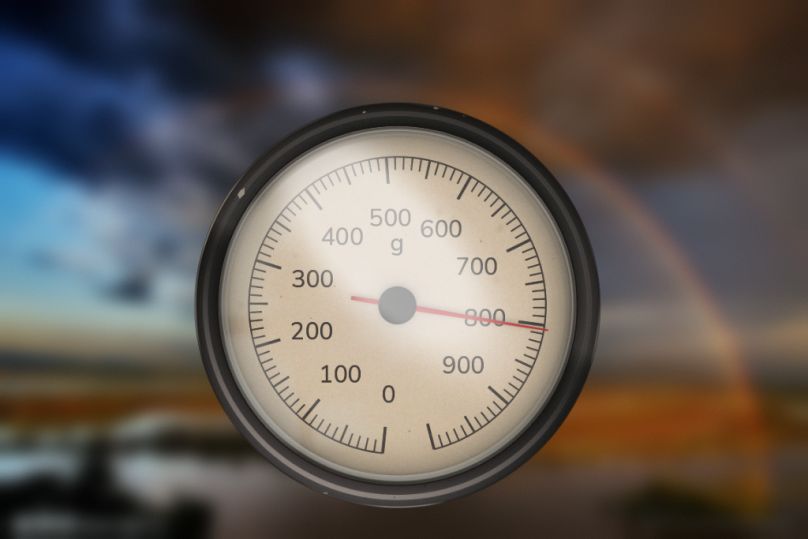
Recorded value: 805,g
